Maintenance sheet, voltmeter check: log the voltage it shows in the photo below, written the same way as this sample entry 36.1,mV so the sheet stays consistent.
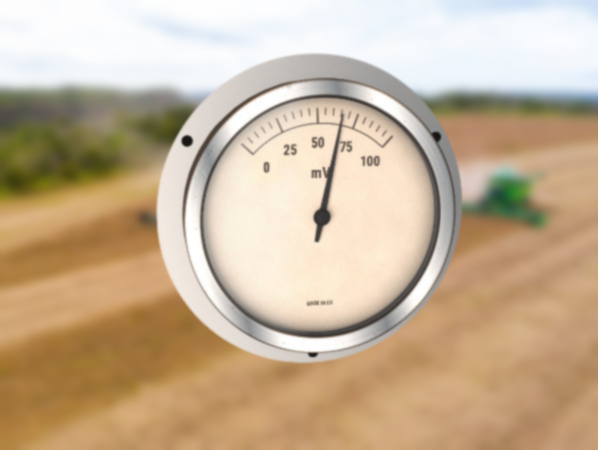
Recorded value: 65,mV
